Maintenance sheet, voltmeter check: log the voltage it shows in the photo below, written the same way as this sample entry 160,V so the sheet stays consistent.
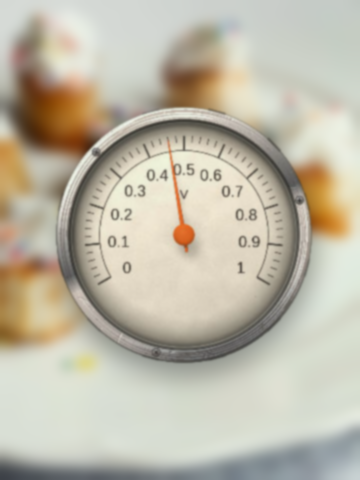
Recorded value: 0.46,V
